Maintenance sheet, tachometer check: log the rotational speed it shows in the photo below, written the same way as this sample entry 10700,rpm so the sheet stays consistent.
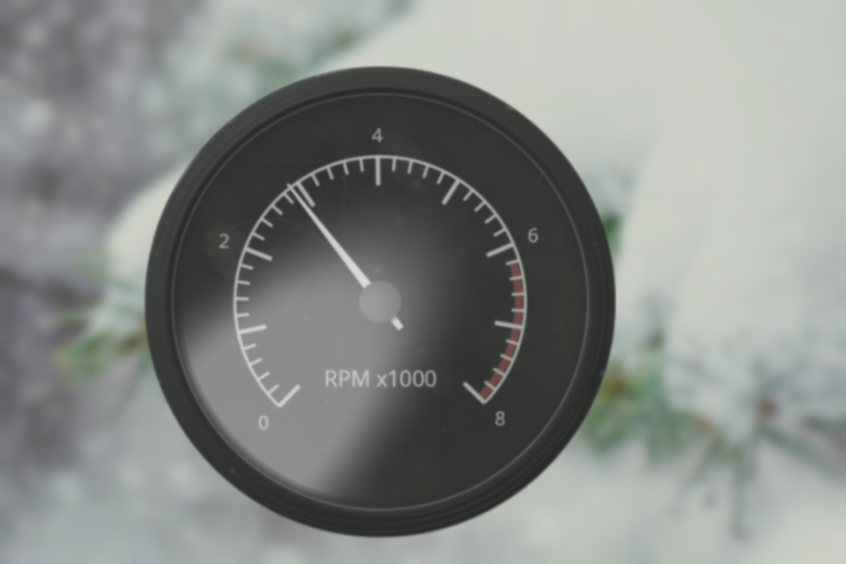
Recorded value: 2900,rpm
